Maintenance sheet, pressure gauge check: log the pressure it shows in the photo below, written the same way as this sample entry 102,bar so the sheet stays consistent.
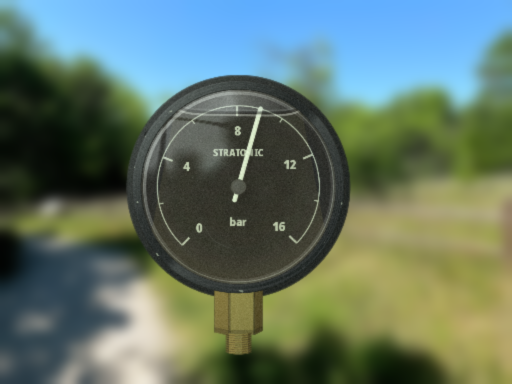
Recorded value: 9,bar
